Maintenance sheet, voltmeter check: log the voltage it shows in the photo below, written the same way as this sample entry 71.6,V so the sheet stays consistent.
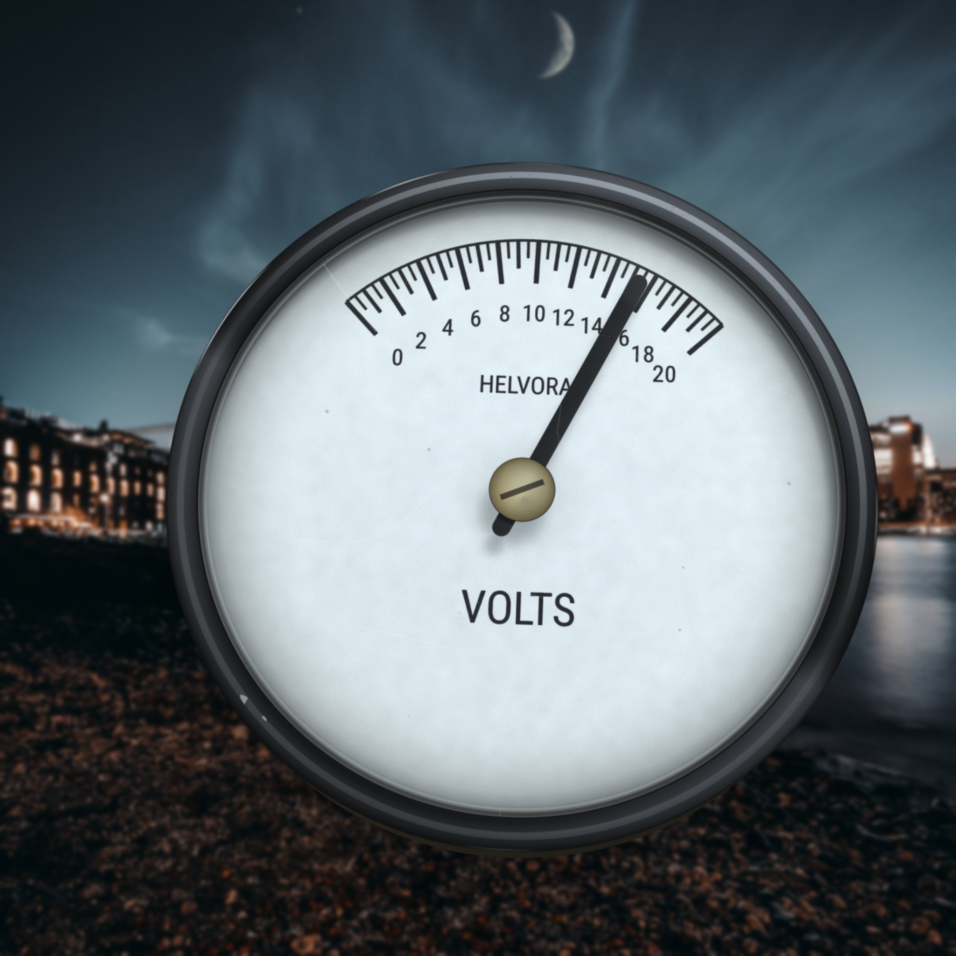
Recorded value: 15.5,V
